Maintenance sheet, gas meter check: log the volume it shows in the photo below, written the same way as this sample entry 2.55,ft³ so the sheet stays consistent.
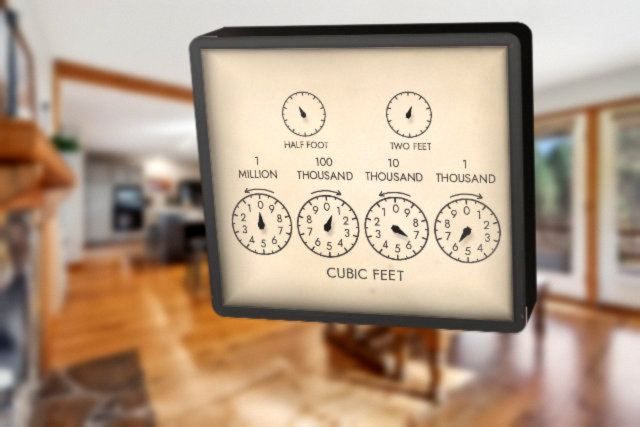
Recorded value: 6600,ft³
